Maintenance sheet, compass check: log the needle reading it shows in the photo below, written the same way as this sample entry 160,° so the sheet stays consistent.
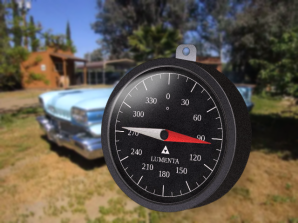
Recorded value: 95,°
